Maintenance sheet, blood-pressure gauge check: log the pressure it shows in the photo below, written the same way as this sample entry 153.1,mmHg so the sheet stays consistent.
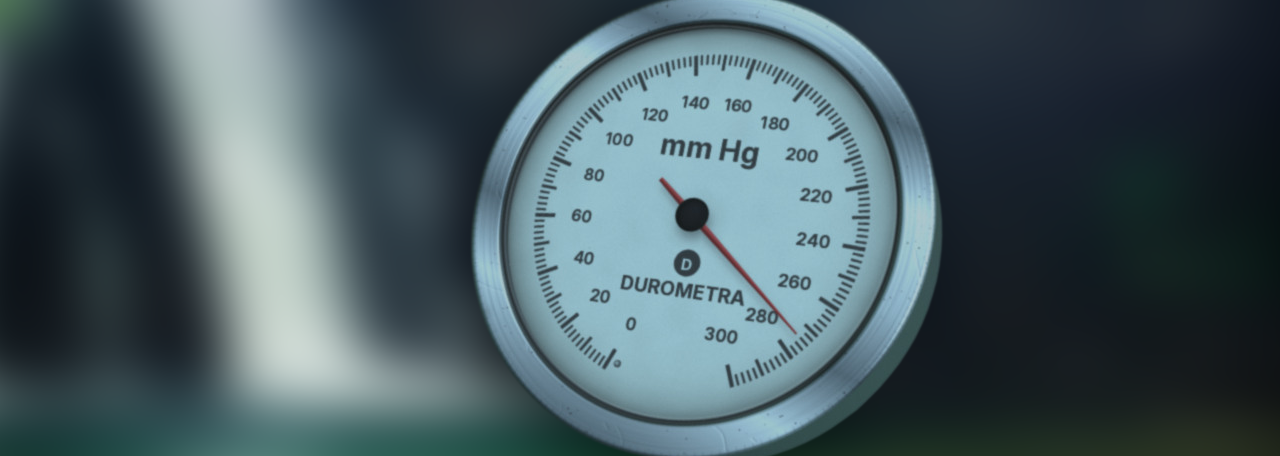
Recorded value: 274,mmHg
